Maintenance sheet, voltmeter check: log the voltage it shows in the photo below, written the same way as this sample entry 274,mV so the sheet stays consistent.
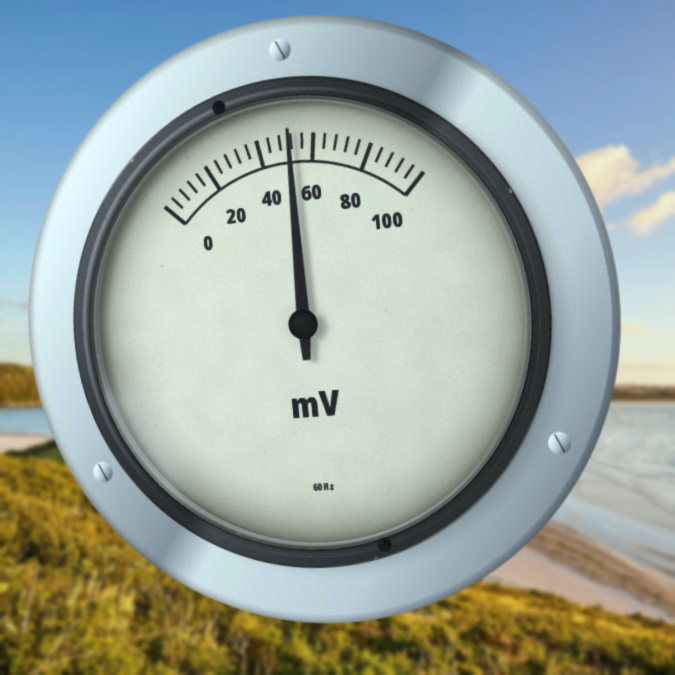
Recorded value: 52,mV
